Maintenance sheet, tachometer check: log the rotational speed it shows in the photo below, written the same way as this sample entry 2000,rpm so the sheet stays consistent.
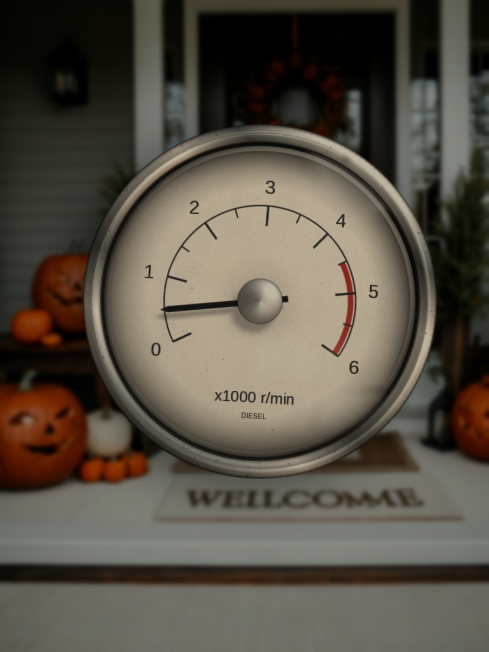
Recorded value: 500,rpm
